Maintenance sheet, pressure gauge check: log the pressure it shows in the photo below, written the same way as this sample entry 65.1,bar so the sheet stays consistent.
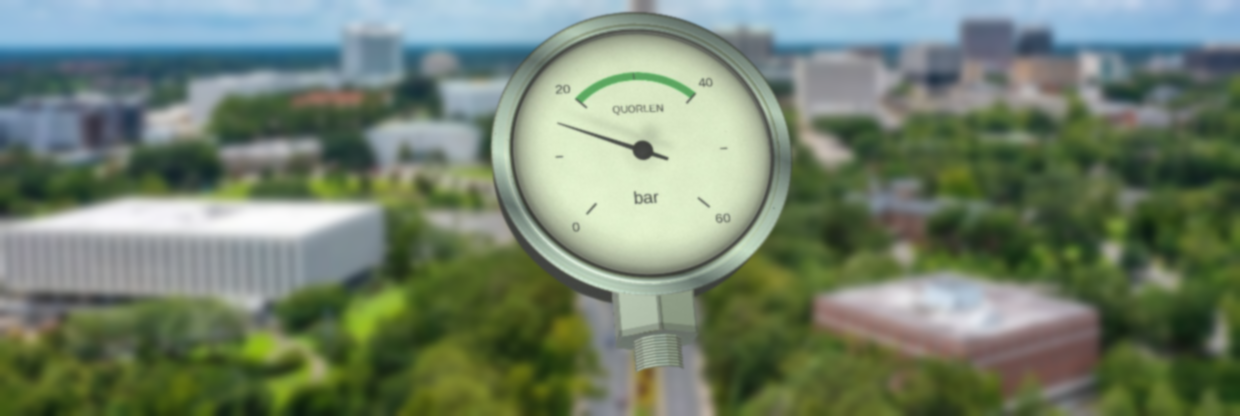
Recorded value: 15,bar
